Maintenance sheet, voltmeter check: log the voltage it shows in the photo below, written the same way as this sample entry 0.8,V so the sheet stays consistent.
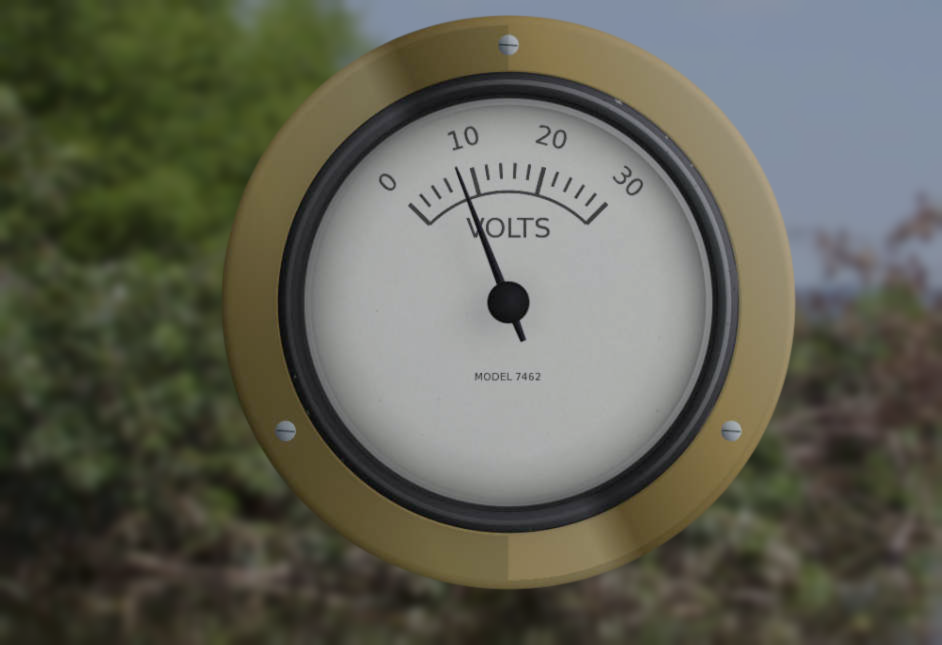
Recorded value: 8,V
